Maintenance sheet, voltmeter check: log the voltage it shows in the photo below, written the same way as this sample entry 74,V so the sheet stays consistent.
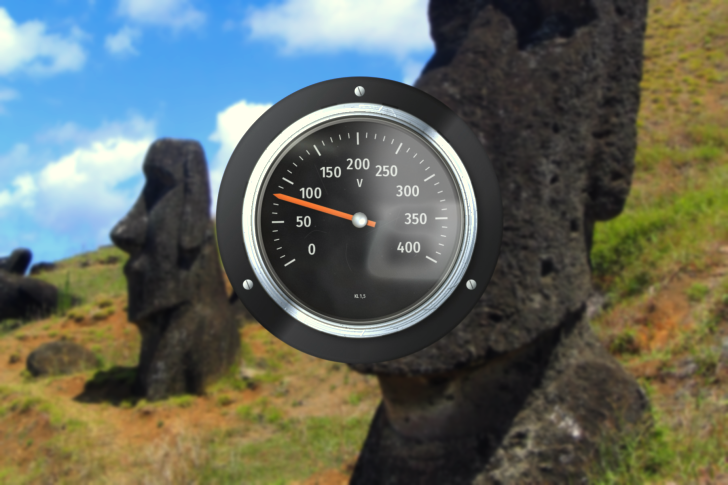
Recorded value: 80,V
